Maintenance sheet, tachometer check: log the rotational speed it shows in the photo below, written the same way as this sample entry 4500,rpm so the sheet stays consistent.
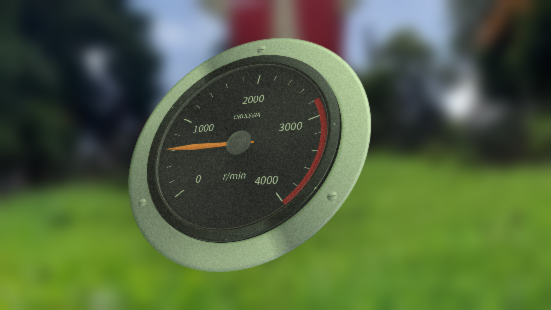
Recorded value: 600,rpm
